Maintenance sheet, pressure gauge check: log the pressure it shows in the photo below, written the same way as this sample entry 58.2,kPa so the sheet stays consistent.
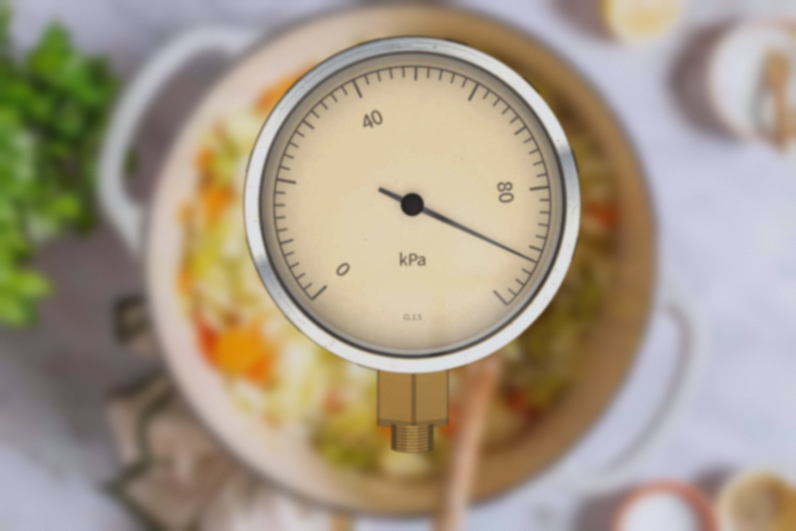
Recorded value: 92,kPa
